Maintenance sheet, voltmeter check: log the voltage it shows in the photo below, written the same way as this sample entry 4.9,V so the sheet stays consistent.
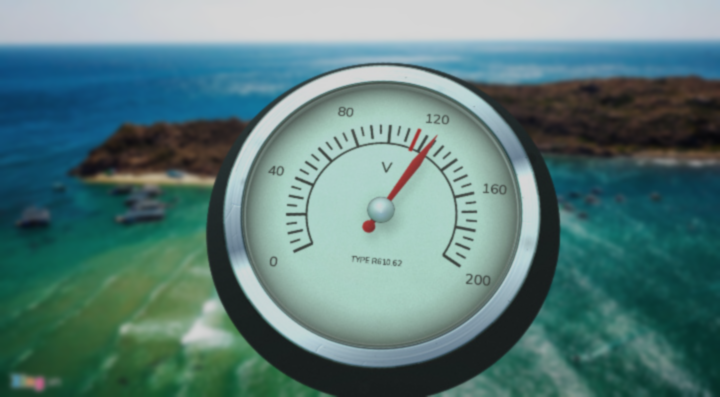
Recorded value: 125,V
